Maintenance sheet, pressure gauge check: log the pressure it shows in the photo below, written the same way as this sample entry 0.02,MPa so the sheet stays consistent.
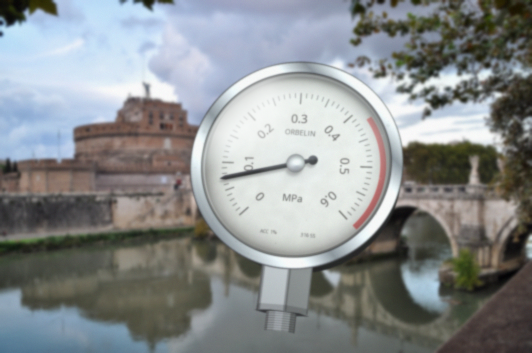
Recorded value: 0.07,MPa
